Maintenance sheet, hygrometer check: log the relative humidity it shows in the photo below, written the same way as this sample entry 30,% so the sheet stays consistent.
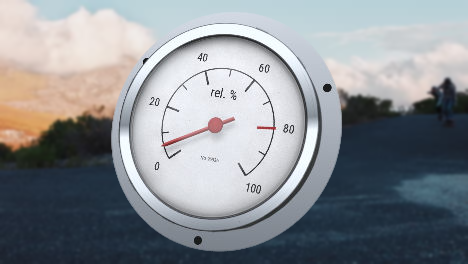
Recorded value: 5,%
